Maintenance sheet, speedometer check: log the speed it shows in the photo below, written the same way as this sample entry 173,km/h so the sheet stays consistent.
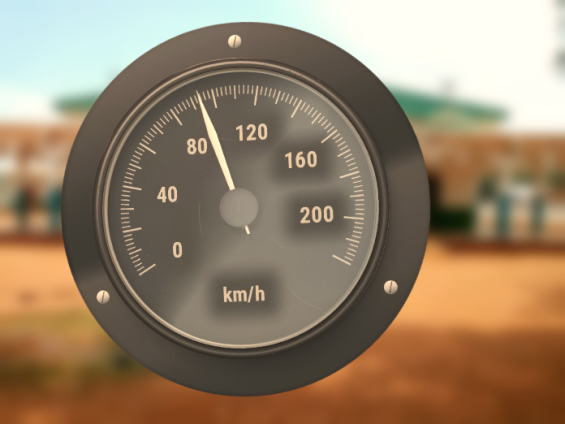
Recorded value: 94,km/h
